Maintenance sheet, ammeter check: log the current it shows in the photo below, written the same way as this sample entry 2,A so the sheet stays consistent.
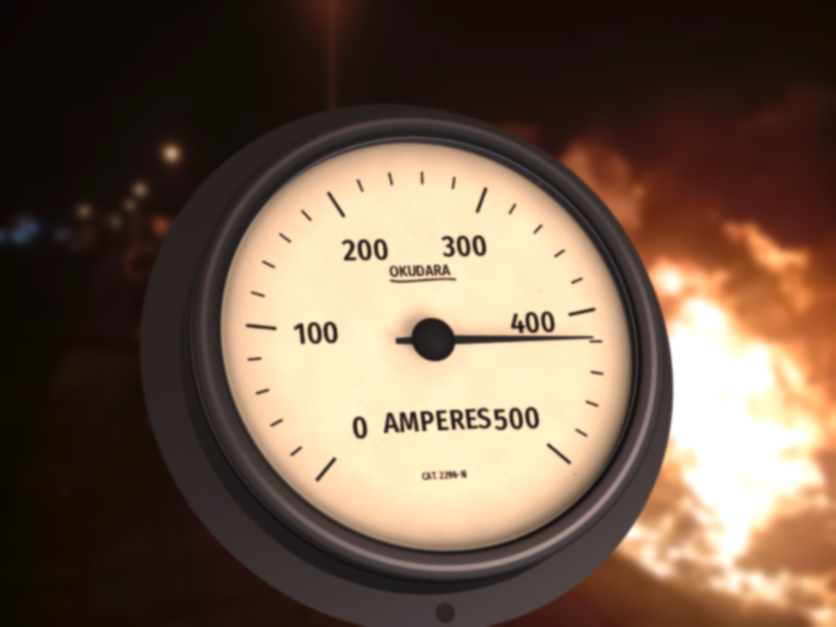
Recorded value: 420,A
